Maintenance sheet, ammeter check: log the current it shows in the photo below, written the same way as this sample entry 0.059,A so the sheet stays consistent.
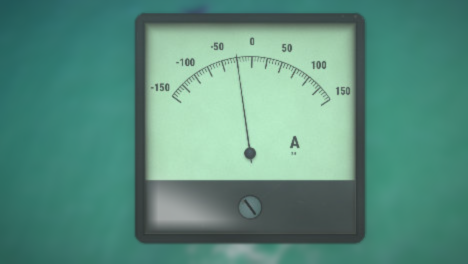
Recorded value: -25,A
